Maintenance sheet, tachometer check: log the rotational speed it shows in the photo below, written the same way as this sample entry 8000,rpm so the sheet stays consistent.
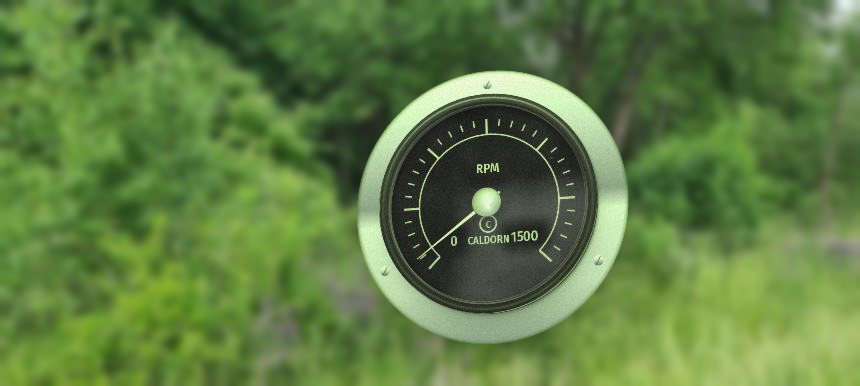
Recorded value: 50,rpm
